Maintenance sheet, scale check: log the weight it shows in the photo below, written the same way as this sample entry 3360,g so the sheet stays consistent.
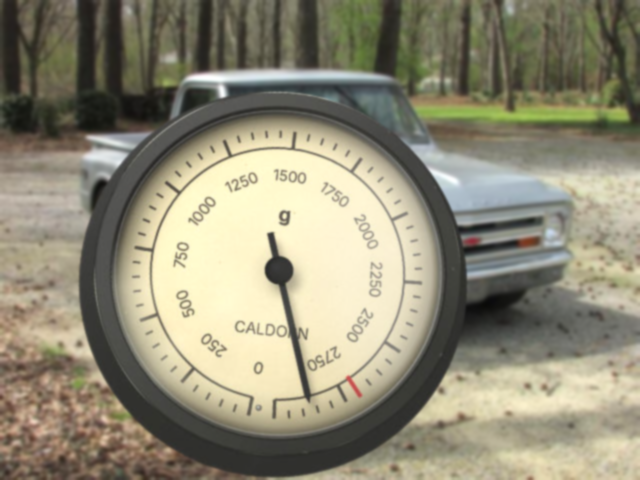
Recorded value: 2875,g
